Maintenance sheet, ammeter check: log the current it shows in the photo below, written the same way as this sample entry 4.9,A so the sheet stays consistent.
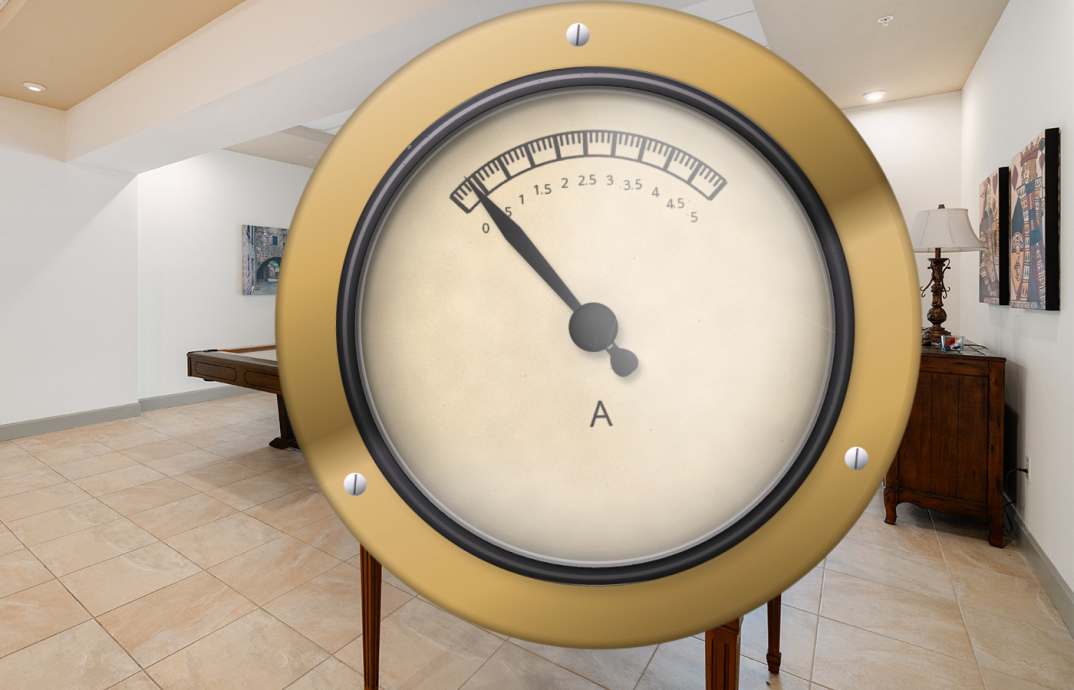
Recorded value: 0.4,A
